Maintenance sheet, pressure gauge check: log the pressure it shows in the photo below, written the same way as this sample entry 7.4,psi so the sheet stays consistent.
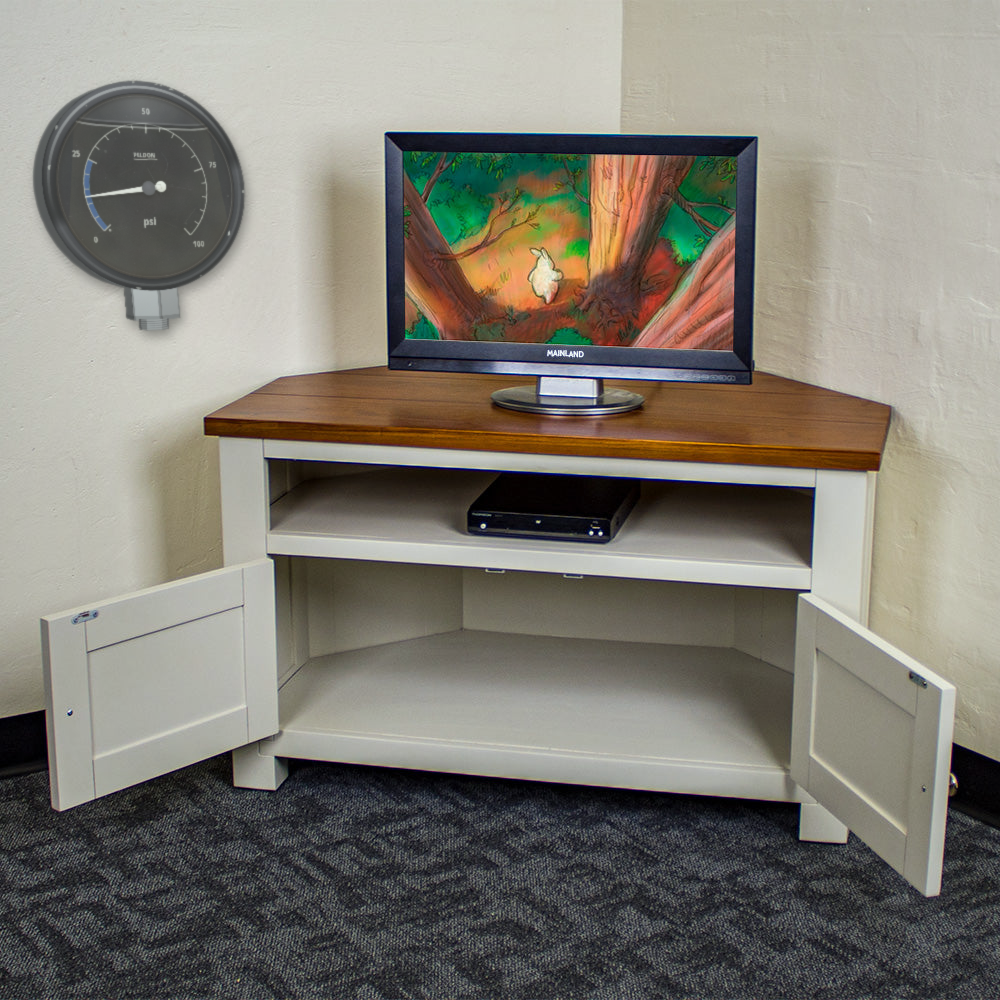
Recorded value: 12.5,psi
